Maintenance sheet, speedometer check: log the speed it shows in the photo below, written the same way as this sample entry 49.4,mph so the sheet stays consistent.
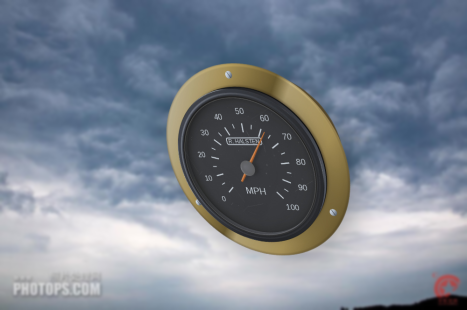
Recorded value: 62.5,mph
